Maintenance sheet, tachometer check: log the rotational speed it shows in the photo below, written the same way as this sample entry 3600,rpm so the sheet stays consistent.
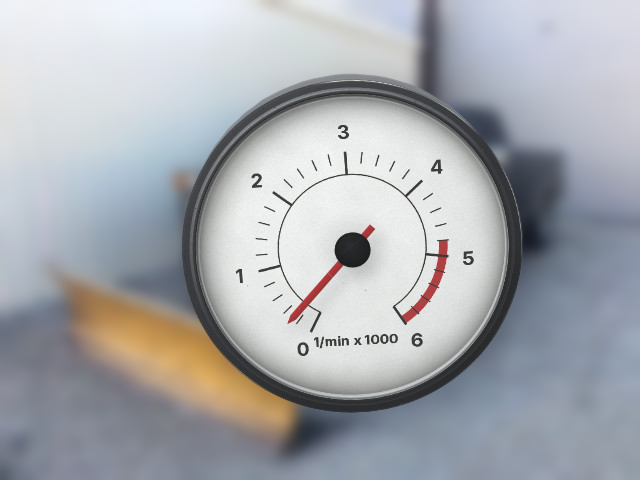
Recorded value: 300,rpm
